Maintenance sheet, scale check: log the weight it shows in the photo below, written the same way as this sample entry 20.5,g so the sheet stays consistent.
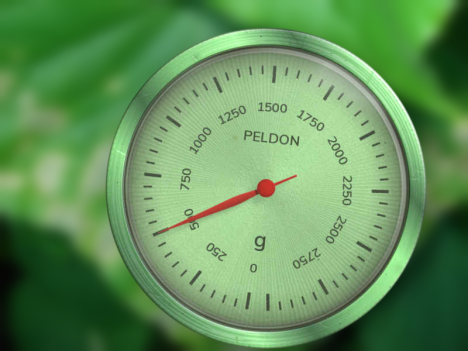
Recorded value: 500,g
